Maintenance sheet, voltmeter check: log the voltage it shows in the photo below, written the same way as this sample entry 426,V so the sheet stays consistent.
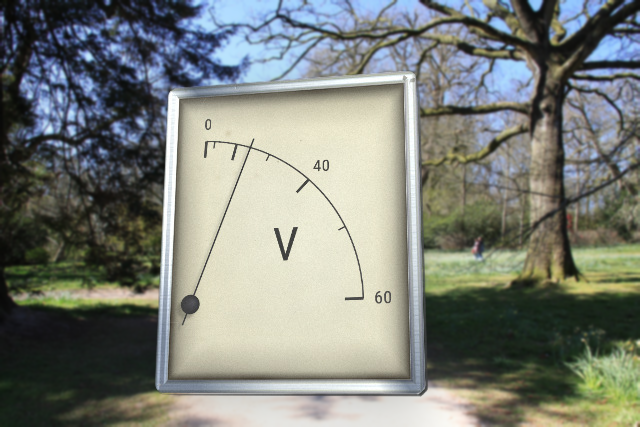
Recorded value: 25,V
